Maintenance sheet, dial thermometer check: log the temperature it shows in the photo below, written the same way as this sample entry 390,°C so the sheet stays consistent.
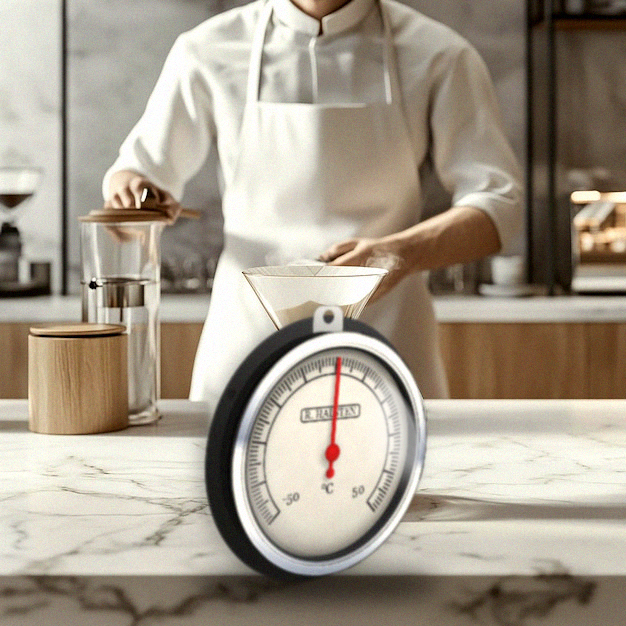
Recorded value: 0,°C
